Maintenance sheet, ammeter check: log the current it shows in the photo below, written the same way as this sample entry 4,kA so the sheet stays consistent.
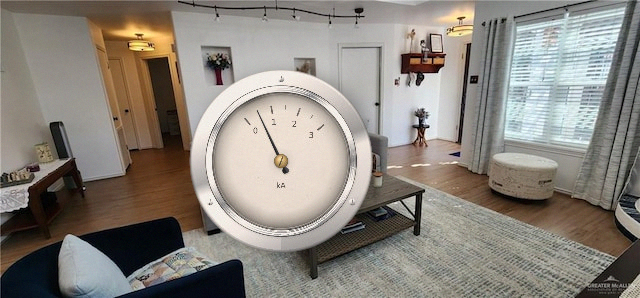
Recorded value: 0.5,kA
